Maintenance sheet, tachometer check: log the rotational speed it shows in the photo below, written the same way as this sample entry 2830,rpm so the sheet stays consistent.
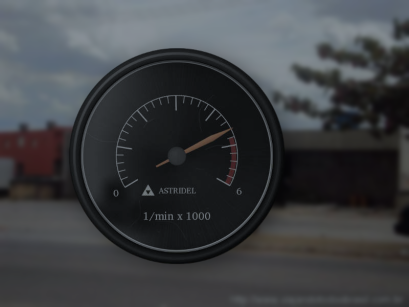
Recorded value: 4600,rpm
